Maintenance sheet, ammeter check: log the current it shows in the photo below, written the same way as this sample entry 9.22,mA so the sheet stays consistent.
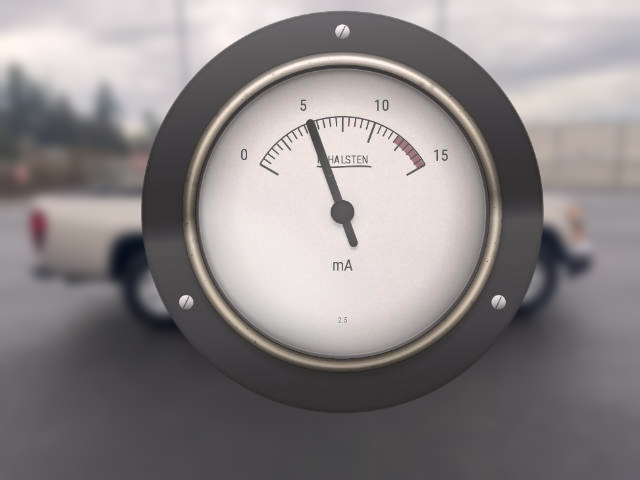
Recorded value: 5,mA
